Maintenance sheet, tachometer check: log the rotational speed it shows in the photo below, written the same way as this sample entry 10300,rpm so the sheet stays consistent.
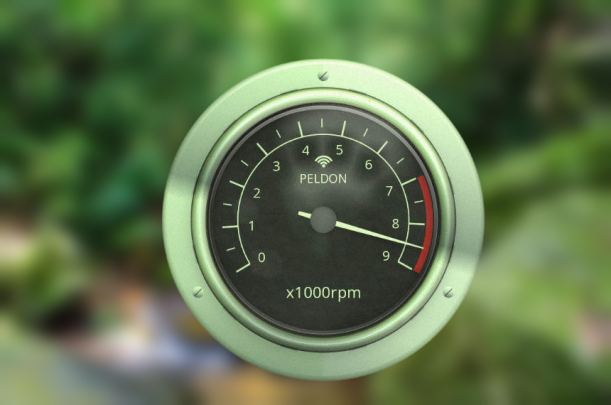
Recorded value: 8500,rpm
